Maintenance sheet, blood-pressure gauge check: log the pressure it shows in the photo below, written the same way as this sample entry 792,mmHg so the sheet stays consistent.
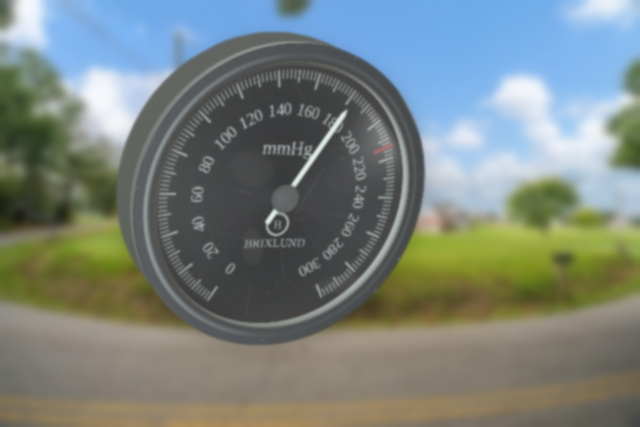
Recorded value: 180,mmHg
